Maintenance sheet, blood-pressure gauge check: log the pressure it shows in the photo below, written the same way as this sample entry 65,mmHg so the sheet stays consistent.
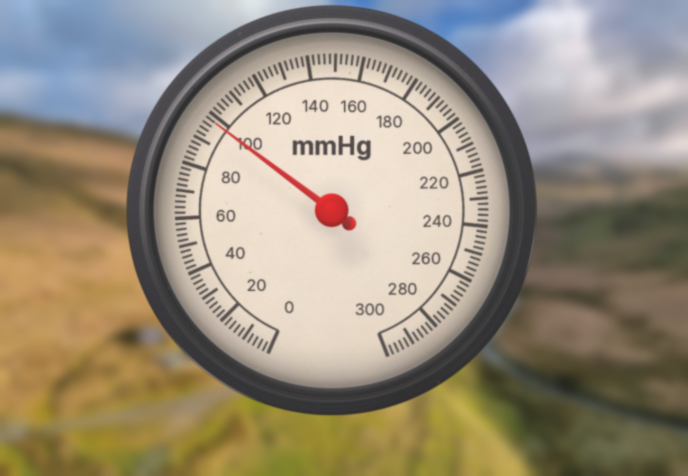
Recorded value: 98,mmHg
